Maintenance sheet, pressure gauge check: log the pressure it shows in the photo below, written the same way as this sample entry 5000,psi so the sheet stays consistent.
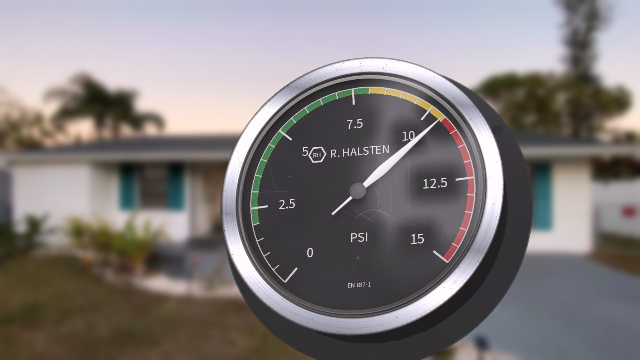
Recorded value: 10.5,psi
